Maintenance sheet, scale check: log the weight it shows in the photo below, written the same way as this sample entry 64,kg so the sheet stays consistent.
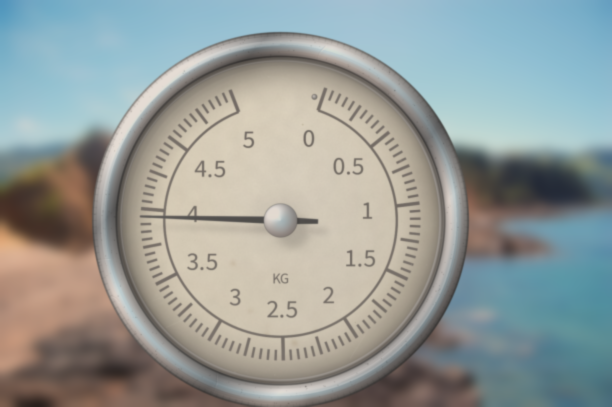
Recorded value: 3.95,kg
